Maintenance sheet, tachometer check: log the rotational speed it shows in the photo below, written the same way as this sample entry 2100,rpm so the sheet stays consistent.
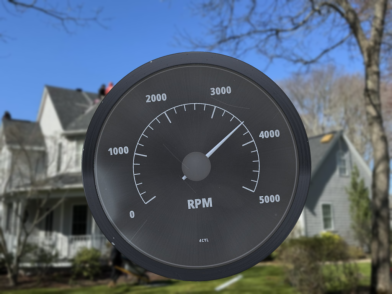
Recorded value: 3600,rpm
